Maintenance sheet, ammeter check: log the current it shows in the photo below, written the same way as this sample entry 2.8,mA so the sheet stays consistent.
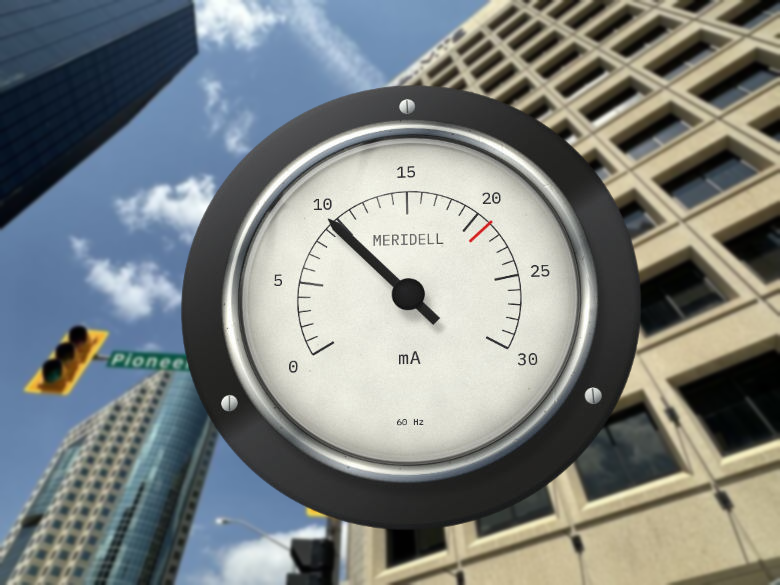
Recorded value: 9.5,mA
